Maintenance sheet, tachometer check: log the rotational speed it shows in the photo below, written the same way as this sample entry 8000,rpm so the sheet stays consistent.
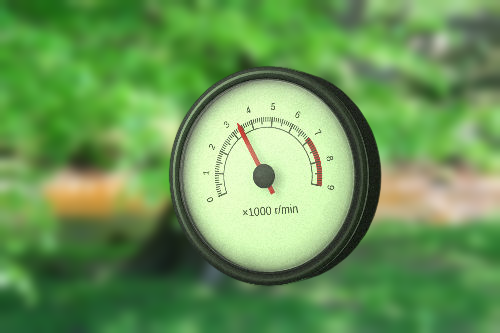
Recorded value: 3500,rpm
